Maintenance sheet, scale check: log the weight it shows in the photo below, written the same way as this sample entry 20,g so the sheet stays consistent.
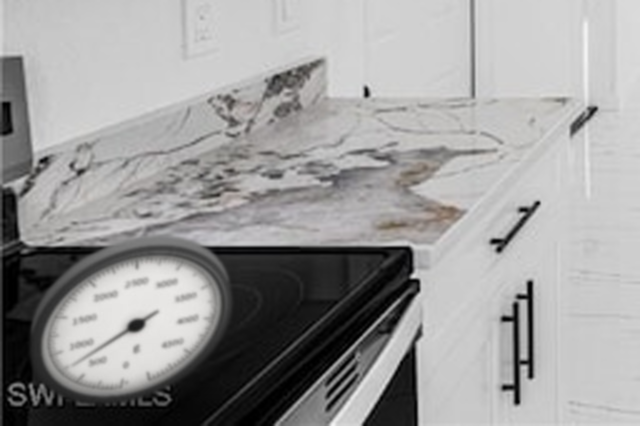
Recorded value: 750,g
